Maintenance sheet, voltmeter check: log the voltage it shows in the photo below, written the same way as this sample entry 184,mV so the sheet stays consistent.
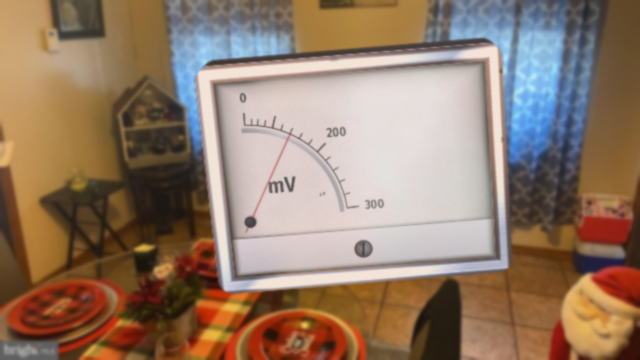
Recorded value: 140,mV
